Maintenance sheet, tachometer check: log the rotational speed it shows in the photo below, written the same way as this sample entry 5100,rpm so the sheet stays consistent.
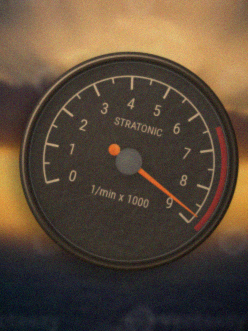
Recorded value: 8750,rpm
